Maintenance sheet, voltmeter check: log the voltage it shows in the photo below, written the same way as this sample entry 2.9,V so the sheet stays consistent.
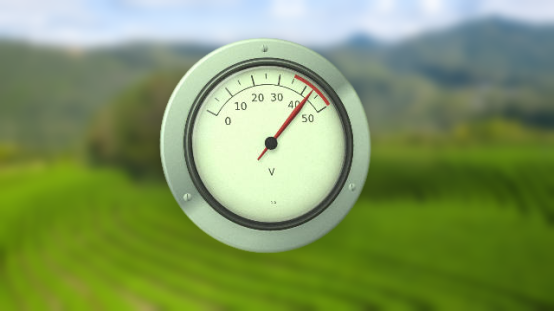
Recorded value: 42.5,V
